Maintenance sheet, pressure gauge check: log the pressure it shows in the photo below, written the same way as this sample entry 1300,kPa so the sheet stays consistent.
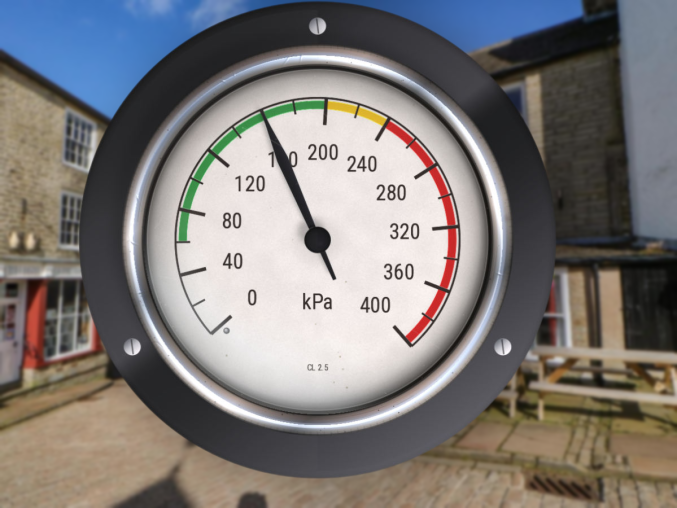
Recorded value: 160,kPa
